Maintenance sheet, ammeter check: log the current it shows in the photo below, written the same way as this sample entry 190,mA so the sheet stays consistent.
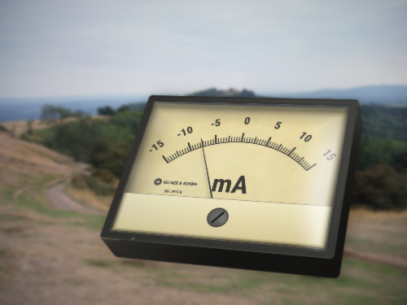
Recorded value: -7.5,mA
